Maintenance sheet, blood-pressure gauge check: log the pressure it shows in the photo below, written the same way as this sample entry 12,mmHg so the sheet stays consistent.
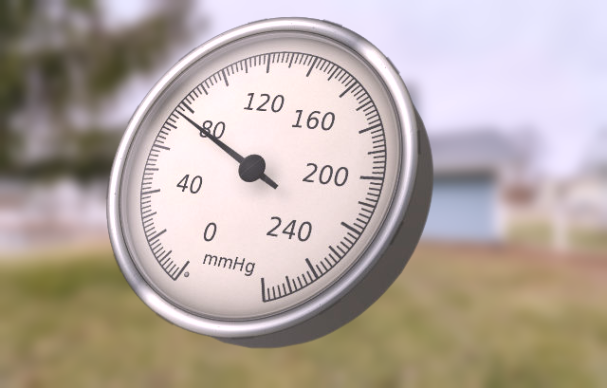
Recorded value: 76,mmHg
